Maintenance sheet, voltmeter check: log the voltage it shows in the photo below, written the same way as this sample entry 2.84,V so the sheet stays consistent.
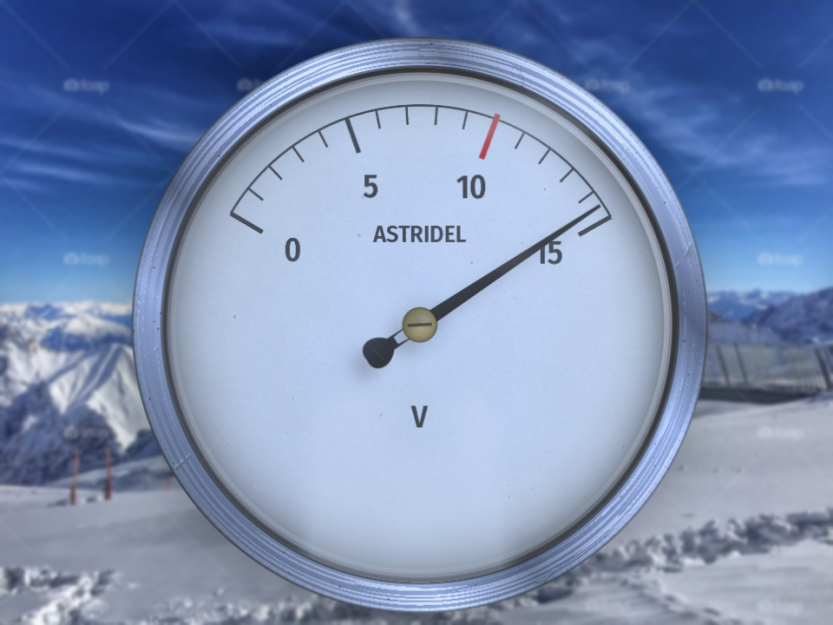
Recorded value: 14.5,V
